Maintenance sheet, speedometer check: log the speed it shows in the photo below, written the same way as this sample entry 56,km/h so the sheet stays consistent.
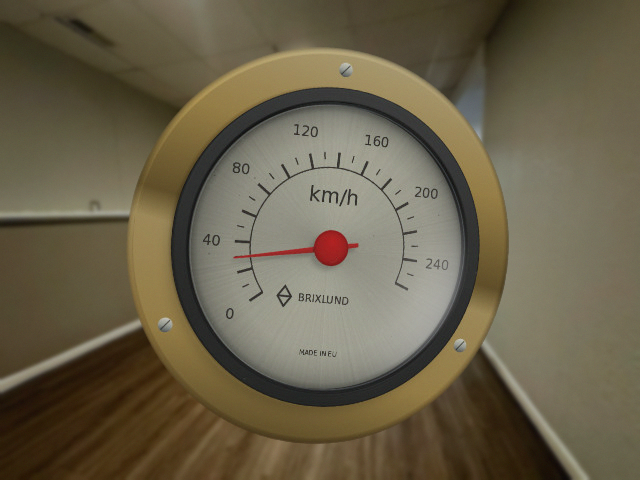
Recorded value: 30,km/h
